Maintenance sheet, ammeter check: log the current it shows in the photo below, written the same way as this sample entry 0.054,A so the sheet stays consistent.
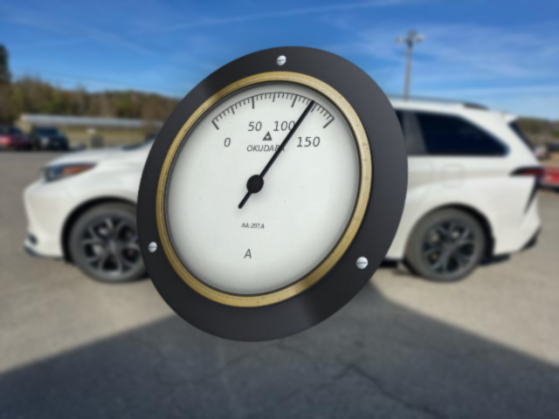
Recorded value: 125,A
